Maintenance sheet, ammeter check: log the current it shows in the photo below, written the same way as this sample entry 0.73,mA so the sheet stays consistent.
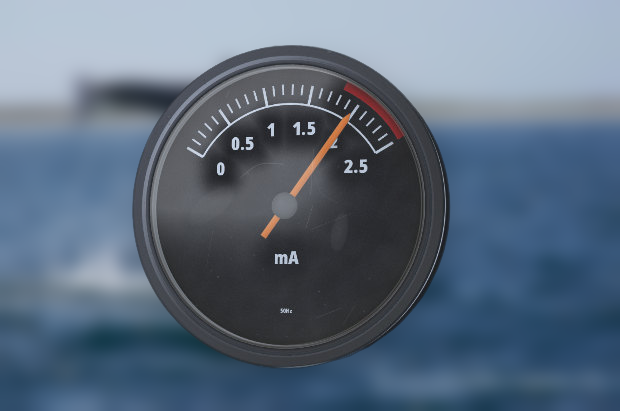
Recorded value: 2,mA
